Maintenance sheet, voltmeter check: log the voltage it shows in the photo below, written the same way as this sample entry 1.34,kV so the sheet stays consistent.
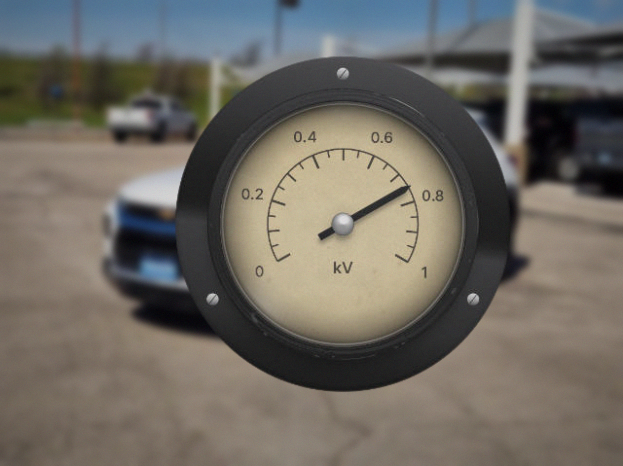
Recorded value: 0.75,kV
